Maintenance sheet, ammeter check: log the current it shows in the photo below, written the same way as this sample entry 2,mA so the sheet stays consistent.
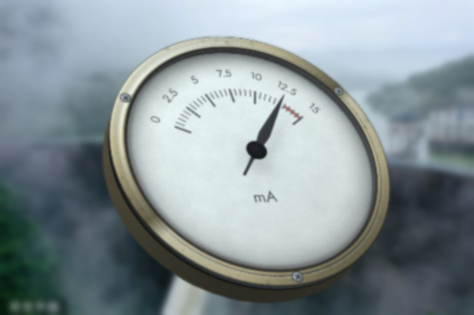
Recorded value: 12.5,mA
